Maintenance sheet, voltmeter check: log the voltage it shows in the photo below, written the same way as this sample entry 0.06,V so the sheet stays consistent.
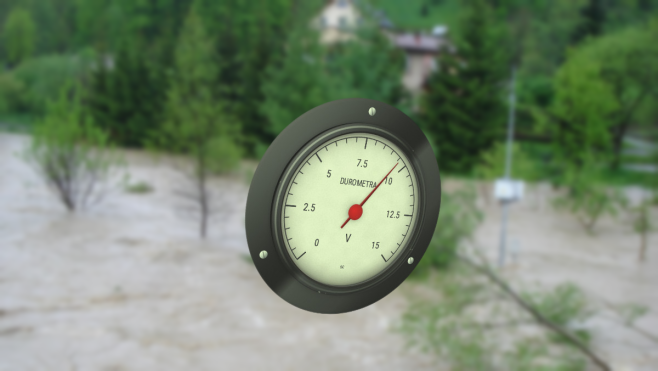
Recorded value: 9.5,V
